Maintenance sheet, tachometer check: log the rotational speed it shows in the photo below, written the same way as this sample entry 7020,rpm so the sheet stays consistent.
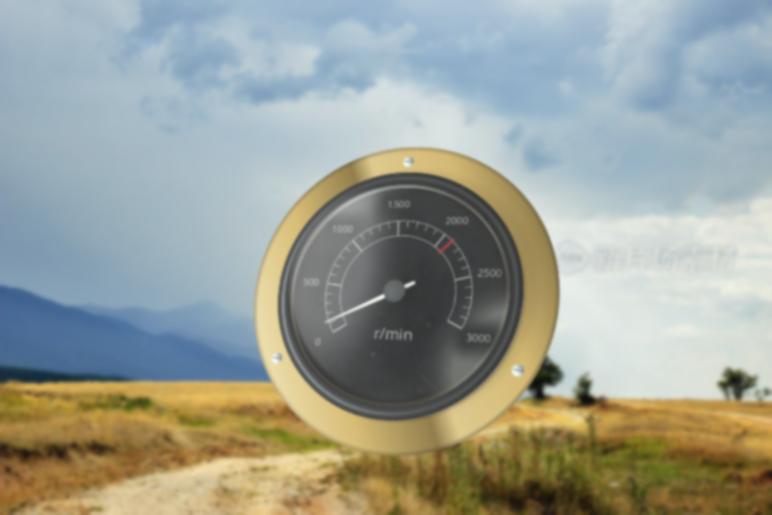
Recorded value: 100,rpm
